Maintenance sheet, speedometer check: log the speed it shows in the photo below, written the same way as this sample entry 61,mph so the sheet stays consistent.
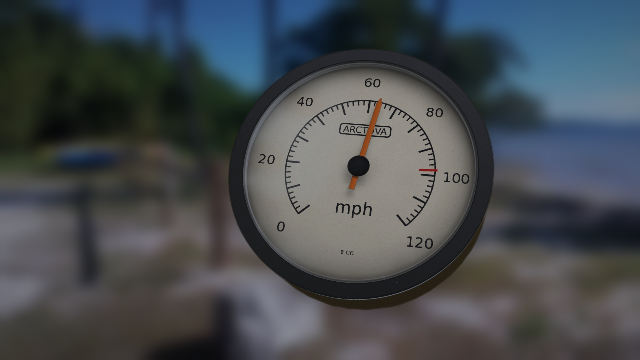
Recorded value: 64,mph
